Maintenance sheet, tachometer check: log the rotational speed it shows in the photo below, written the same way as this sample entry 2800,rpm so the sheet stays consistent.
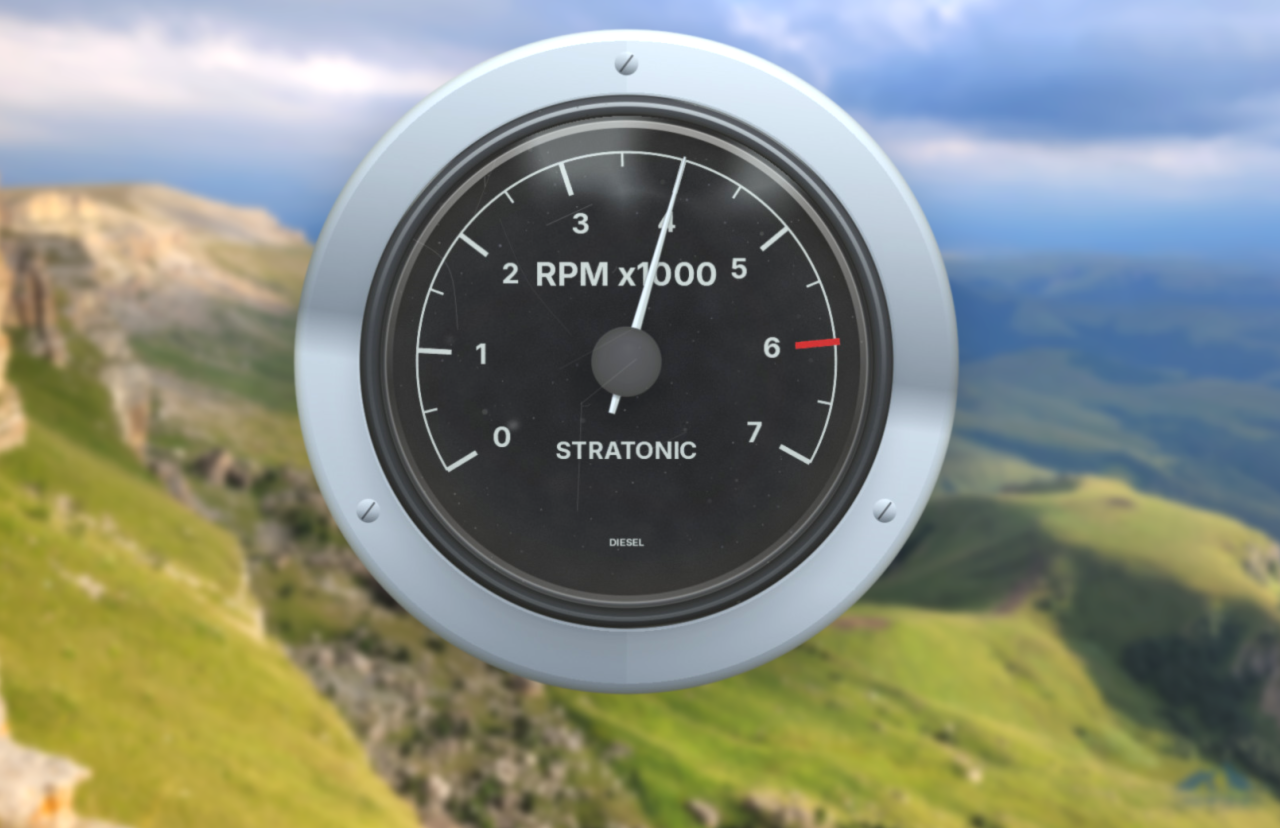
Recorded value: 4000,rpm
